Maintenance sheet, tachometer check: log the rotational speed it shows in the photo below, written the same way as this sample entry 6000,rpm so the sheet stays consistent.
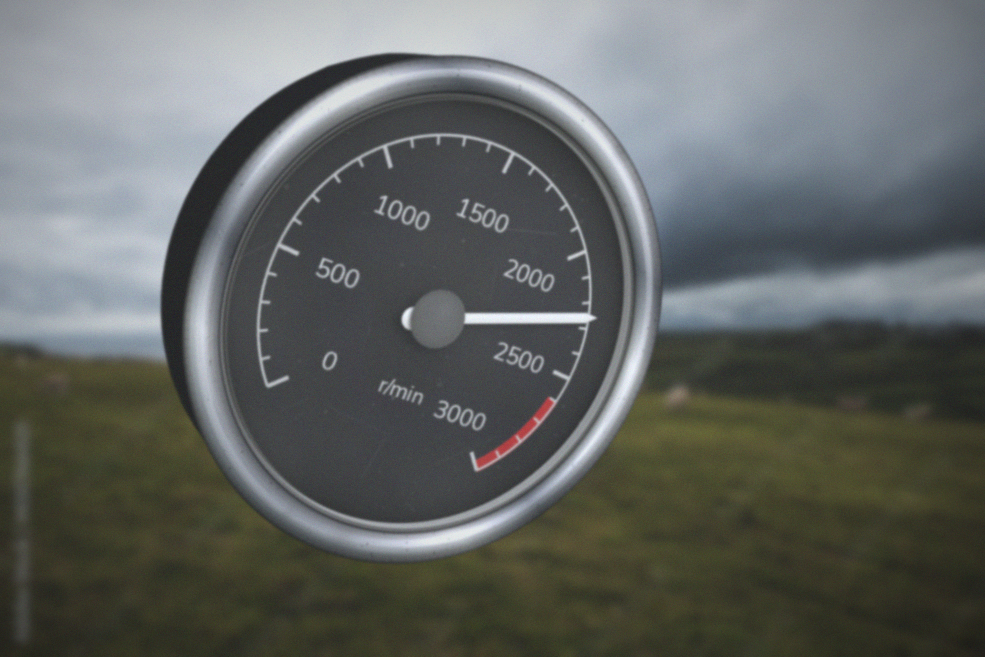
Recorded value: 2250,rpm
